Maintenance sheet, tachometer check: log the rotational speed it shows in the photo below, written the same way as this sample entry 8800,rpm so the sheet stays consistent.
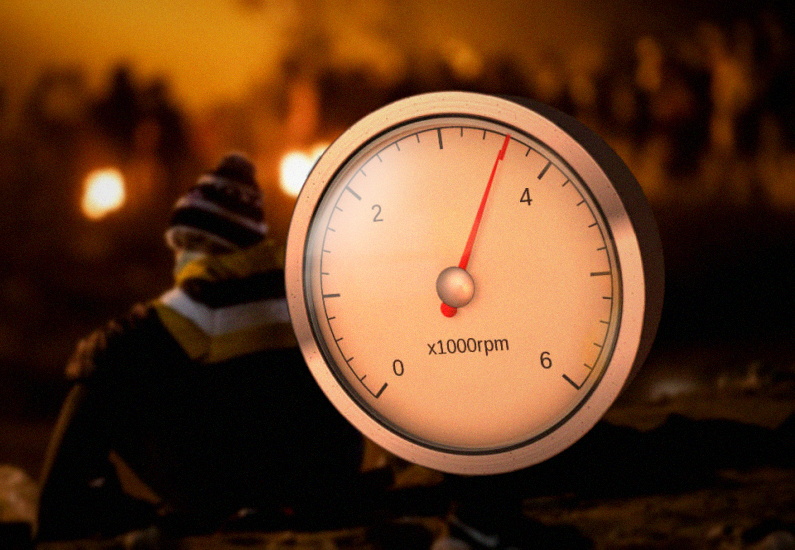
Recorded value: 3600,rpm
